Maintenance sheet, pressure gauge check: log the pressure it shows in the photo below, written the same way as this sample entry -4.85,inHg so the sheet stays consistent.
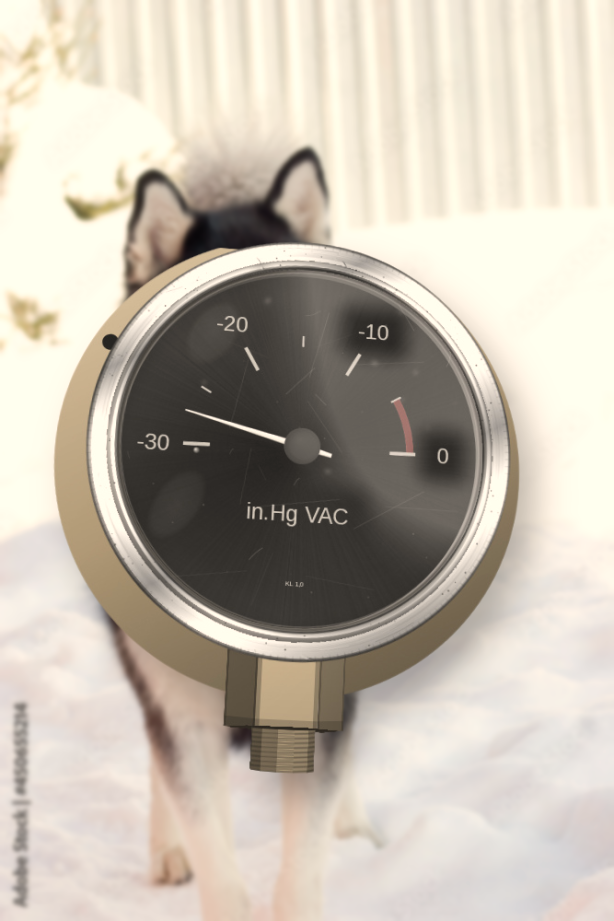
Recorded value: -27.5,inHg
